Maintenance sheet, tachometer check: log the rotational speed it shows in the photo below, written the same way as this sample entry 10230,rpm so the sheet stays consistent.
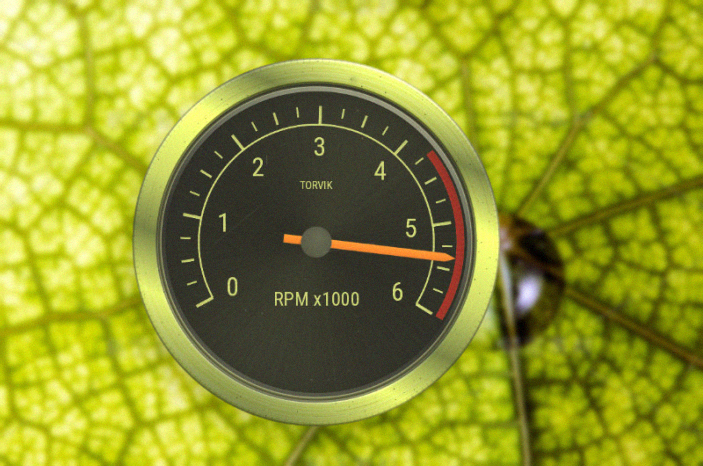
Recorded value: 5375,rpm
